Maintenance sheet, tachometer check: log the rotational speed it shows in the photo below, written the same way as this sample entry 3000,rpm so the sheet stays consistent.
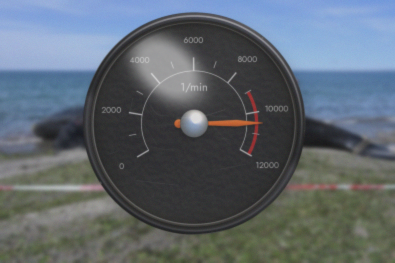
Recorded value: 10500,rpm
